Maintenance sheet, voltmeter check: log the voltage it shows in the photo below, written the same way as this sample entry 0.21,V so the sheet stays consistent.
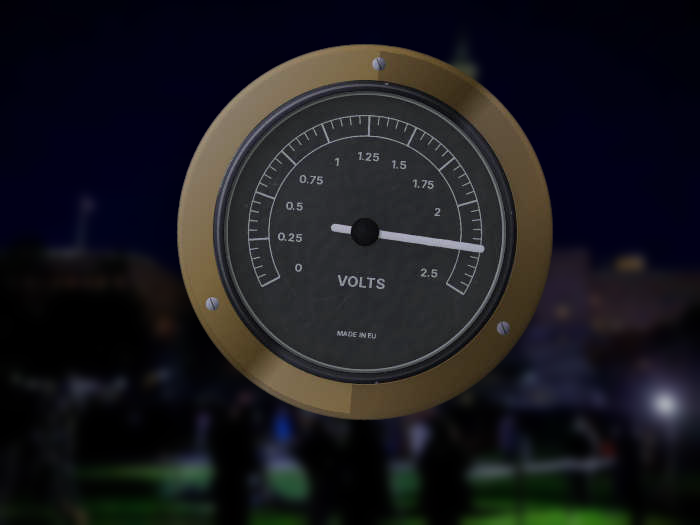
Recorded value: 2.25,V
